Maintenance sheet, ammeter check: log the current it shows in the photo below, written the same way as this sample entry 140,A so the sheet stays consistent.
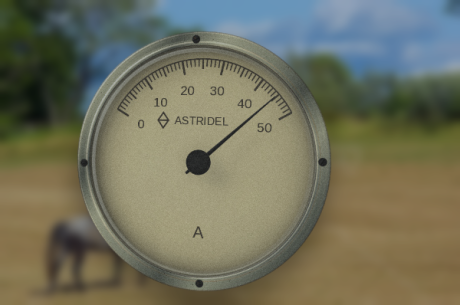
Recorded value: 45,A
